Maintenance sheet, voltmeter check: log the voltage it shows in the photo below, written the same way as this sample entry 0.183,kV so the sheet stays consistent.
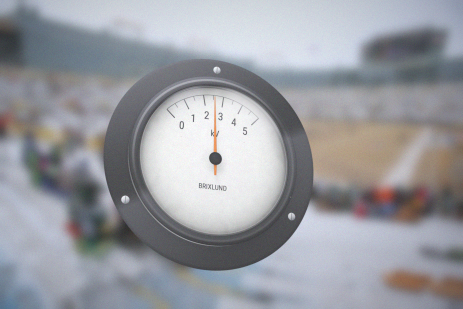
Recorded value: 2.5,kV
